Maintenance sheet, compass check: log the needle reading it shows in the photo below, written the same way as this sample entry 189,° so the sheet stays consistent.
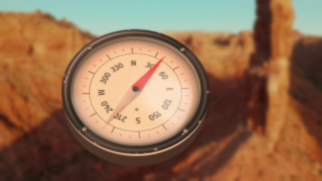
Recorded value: 40,°
